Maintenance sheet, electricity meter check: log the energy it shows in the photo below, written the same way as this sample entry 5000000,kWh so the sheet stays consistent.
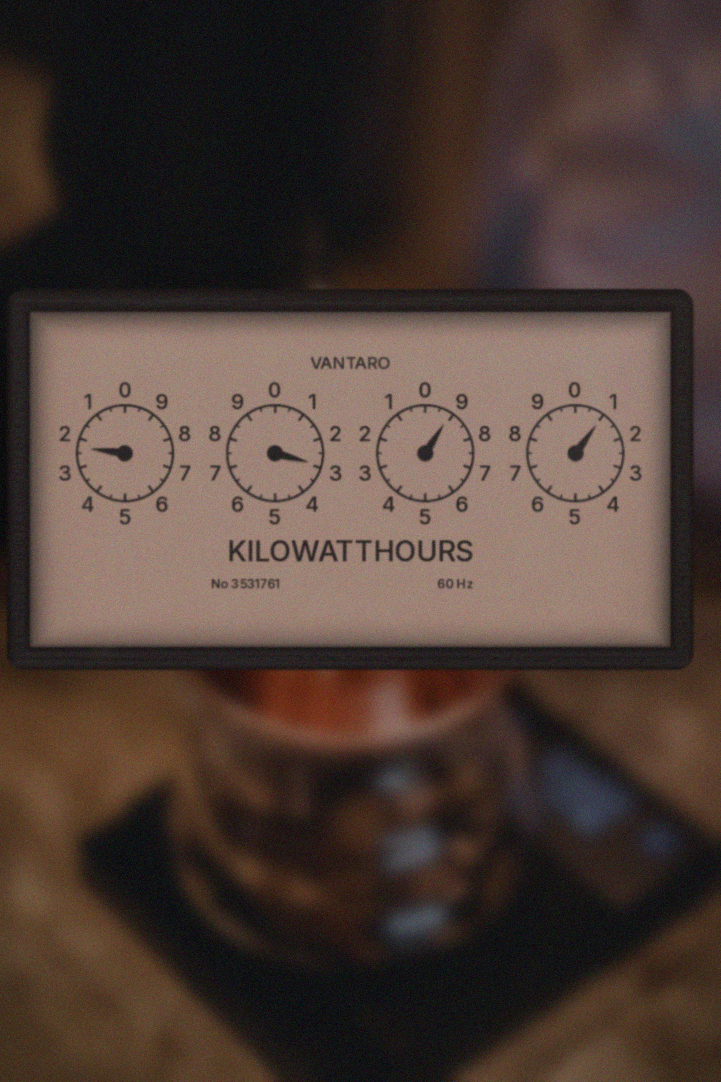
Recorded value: 2291,kWh
